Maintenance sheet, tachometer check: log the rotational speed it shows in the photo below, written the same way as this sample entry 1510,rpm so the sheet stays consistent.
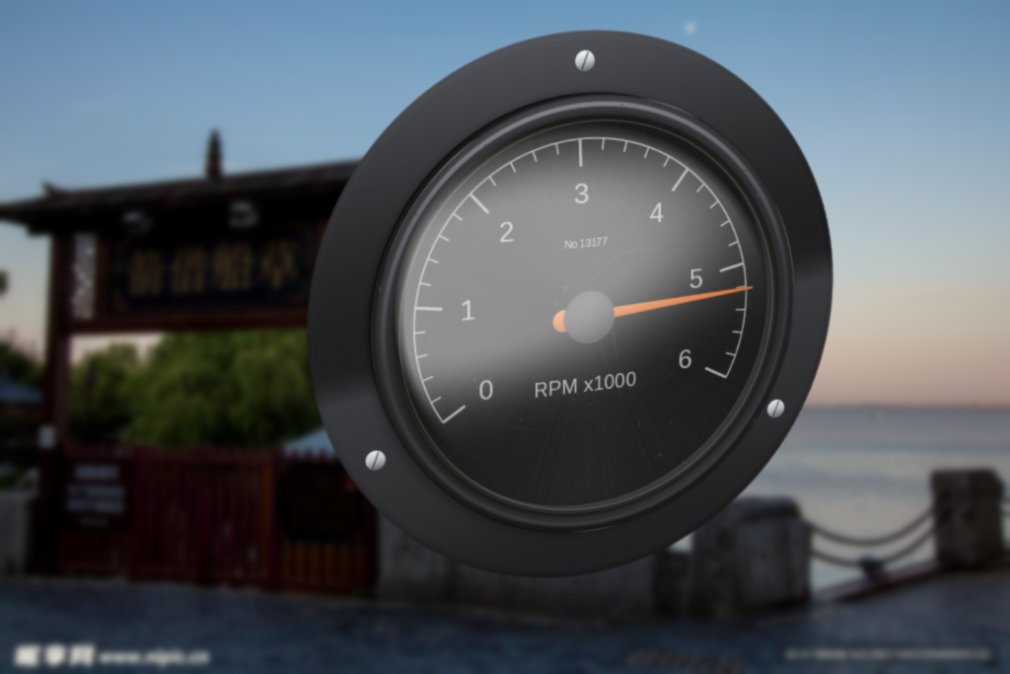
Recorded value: 5200,rpm
